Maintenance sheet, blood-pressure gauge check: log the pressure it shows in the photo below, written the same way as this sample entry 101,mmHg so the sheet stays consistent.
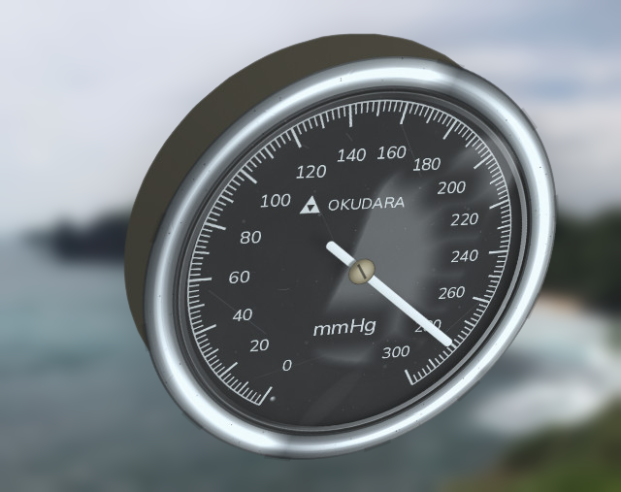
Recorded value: 280,mmHg
